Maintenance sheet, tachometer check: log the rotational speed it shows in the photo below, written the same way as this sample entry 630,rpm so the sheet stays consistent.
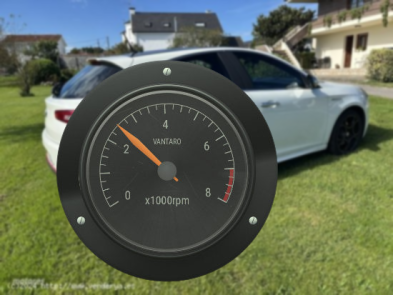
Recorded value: 2500,rpm
